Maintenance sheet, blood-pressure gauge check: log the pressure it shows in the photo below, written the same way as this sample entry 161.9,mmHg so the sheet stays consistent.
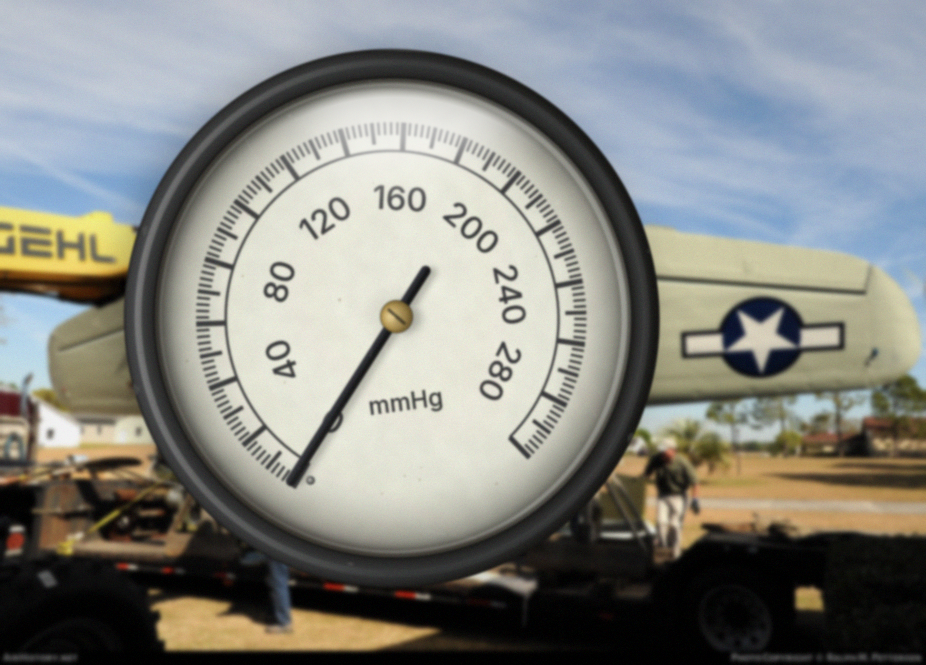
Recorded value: 2,mmHg
